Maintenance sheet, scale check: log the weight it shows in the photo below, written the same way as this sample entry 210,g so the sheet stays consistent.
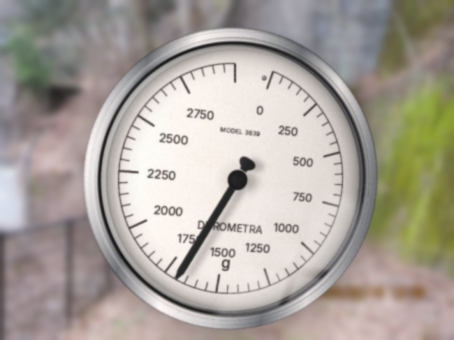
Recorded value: 1700,g
